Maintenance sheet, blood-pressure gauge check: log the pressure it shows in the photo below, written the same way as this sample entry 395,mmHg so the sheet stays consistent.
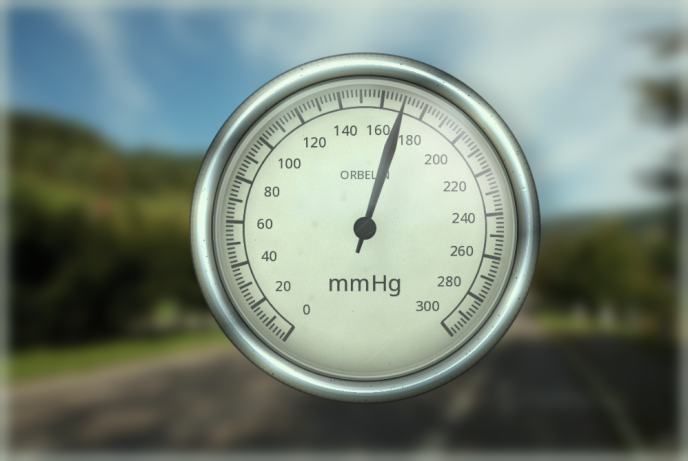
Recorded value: 170,mmHg
